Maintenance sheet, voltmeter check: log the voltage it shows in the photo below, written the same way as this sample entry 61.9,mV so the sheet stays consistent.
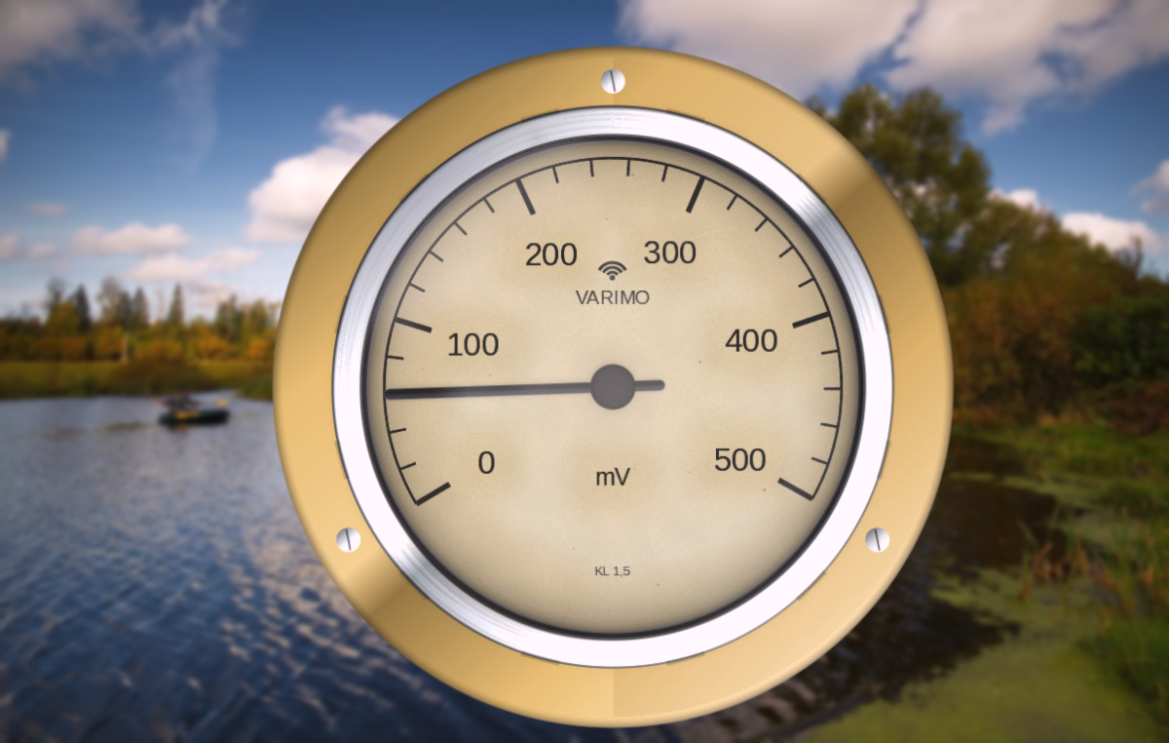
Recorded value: 60,mV
